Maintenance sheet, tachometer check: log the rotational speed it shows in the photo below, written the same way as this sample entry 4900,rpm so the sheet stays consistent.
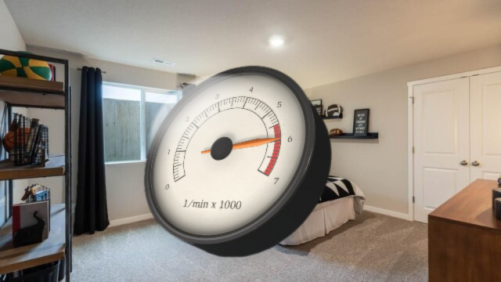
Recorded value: 6000,rpm
